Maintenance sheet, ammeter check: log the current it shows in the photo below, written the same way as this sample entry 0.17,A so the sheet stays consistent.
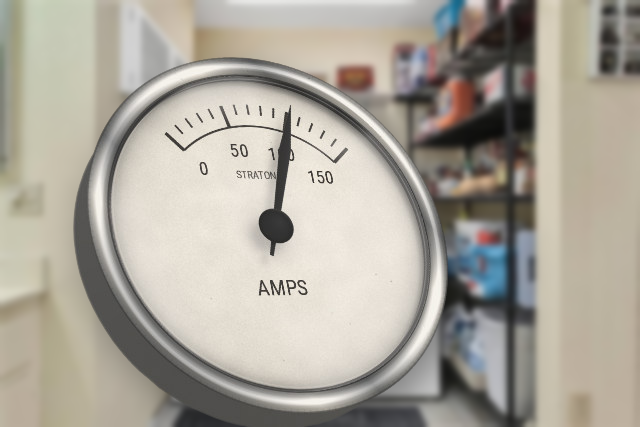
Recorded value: 100,A
